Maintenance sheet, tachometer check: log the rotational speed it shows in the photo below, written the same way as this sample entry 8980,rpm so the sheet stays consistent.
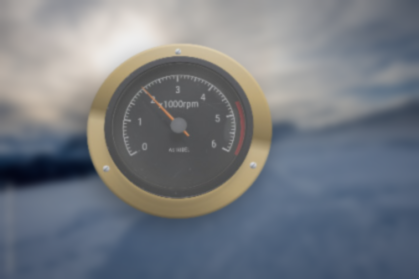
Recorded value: 2000,rpm
